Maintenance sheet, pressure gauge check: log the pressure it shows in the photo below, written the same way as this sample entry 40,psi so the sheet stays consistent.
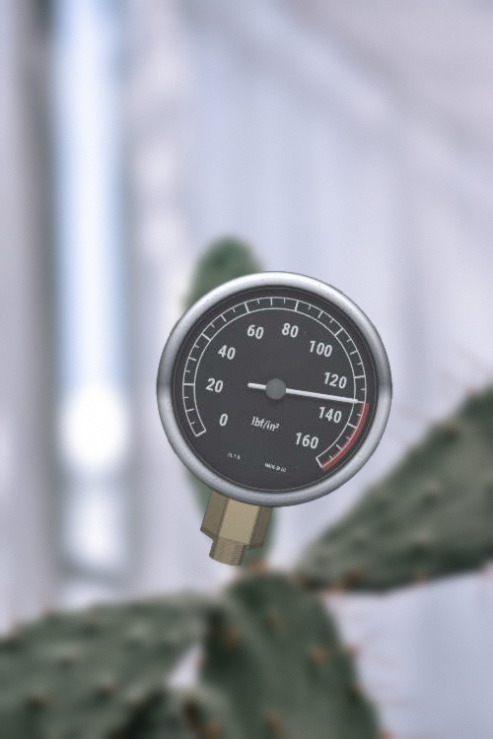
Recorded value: 130,psi
